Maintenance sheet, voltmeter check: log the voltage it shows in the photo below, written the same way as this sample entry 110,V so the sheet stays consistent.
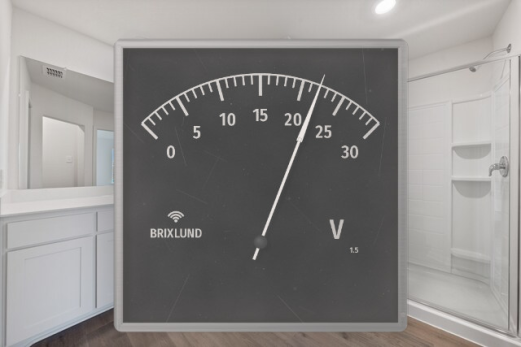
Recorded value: 22,V
